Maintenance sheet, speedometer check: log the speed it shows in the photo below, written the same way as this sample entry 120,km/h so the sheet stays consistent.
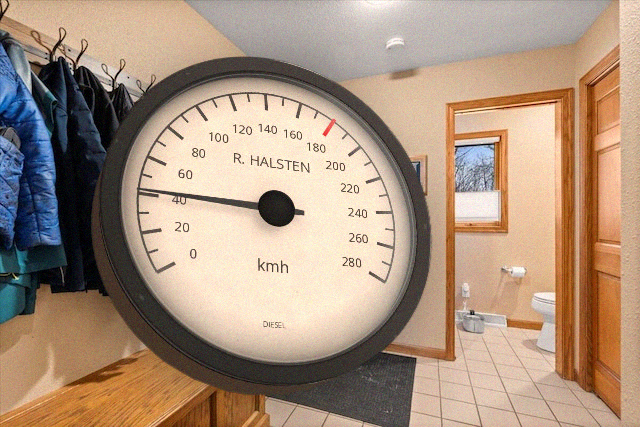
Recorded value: 40,km/h
